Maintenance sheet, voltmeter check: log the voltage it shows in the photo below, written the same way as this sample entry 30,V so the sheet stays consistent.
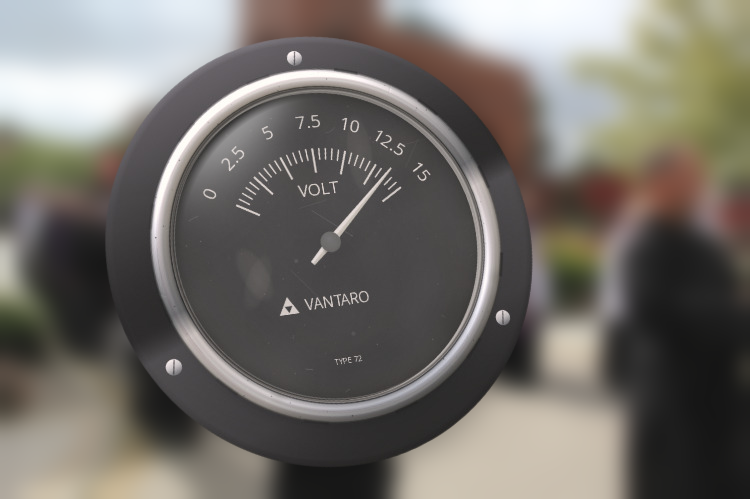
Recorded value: 13.5,V
